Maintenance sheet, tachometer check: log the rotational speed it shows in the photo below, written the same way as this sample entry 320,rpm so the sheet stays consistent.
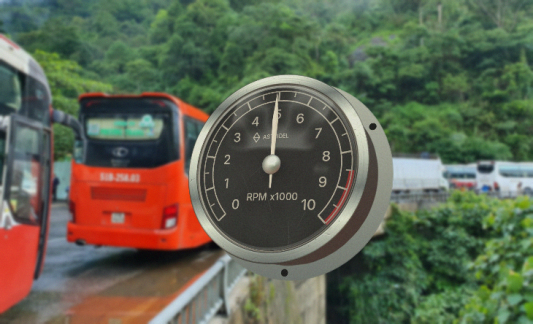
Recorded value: 5000,rpm
